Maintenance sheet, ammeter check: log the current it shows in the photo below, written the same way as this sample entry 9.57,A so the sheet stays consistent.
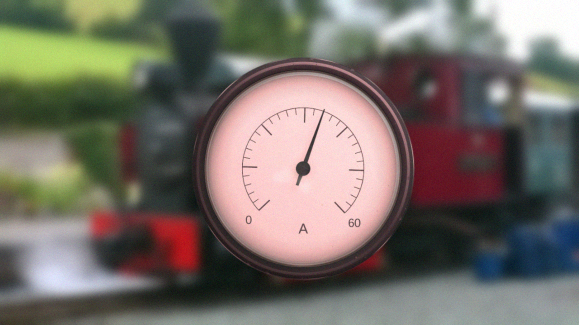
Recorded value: 34,A
